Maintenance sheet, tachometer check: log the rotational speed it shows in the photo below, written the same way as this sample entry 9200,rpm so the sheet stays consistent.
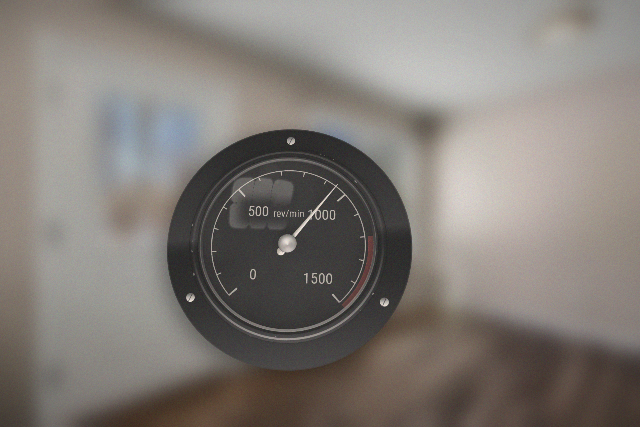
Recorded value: 950,rpm
